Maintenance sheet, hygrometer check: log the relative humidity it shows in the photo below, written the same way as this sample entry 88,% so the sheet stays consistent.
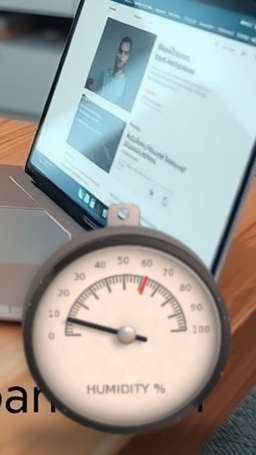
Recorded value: 10,%
